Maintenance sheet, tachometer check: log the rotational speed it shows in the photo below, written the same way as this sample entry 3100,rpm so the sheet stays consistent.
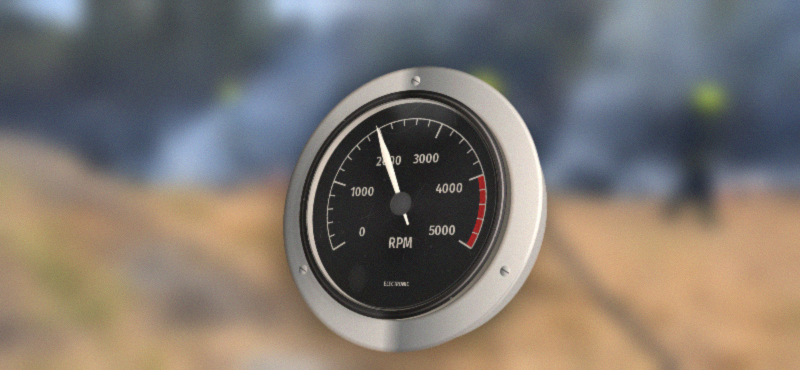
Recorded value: 2000,rpm
